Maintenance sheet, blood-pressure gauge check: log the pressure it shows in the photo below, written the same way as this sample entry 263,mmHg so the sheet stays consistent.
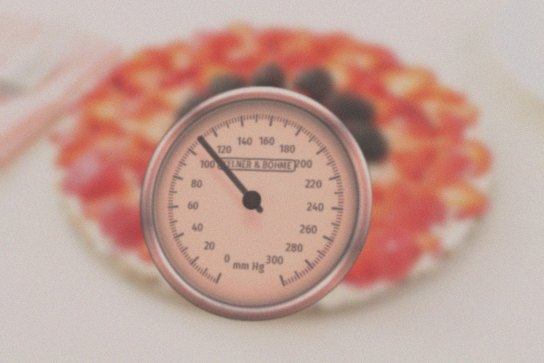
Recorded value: 110,mmHg
